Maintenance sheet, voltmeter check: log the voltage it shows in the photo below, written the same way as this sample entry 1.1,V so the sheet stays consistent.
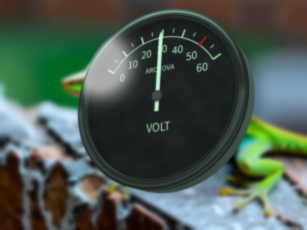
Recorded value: 30,V
